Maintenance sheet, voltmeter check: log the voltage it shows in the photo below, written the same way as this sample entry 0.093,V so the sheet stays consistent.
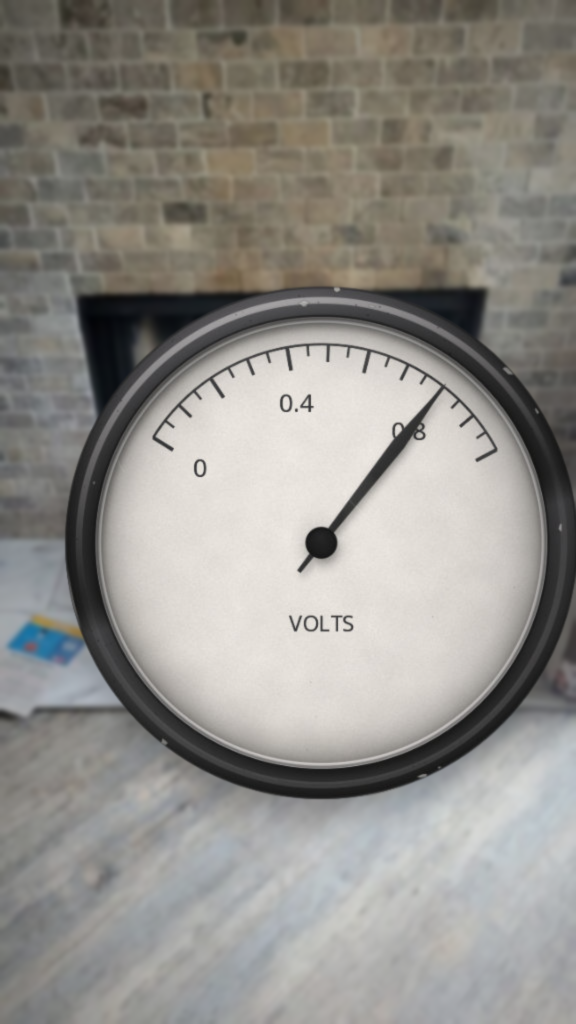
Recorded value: 0.8,V
